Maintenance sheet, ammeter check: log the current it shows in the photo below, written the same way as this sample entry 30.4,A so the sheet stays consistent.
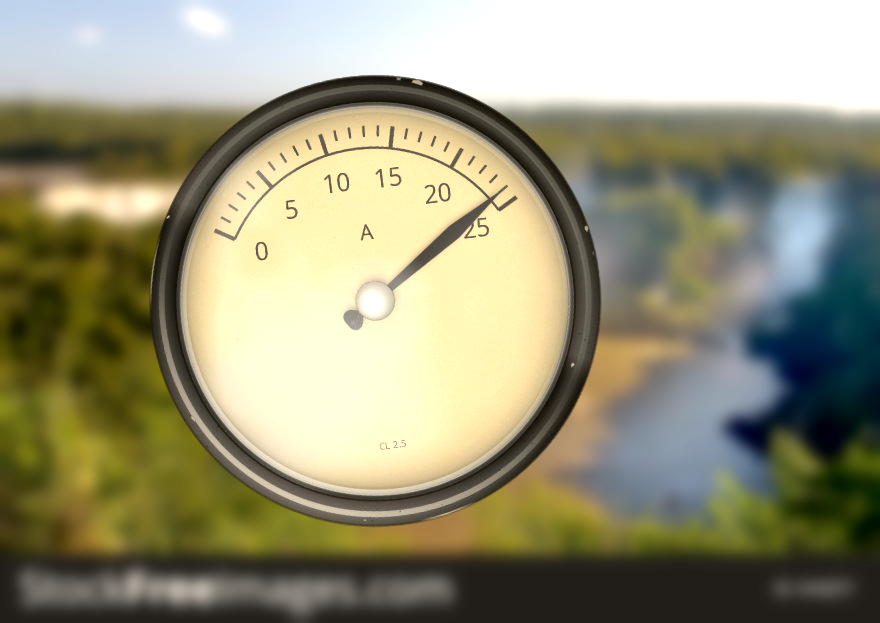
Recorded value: 24,A
